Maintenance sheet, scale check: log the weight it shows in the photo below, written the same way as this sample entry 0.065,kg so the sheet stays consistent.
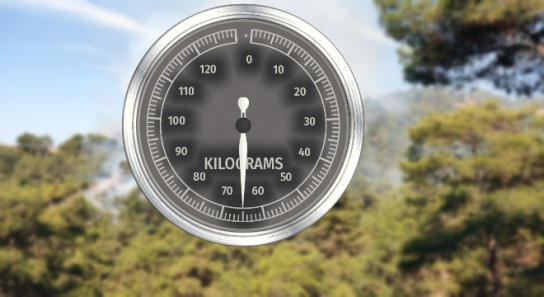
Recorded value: 65,kg
